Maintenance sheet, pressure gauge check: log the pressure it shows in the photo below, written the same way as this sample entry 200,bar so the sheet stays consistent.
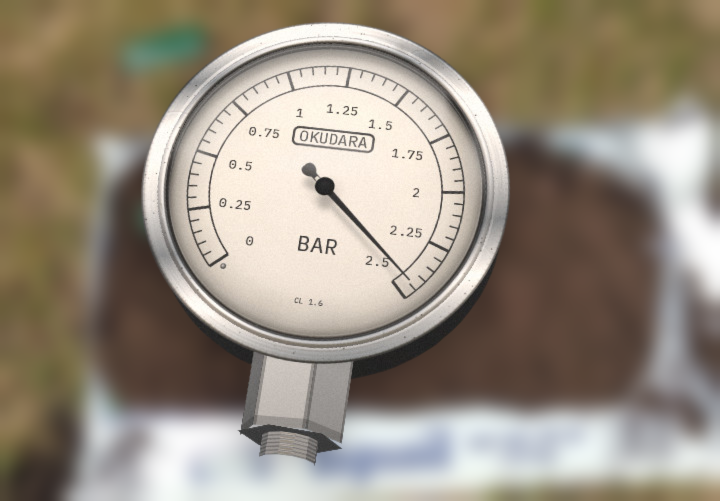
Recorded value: 2.45,bar
